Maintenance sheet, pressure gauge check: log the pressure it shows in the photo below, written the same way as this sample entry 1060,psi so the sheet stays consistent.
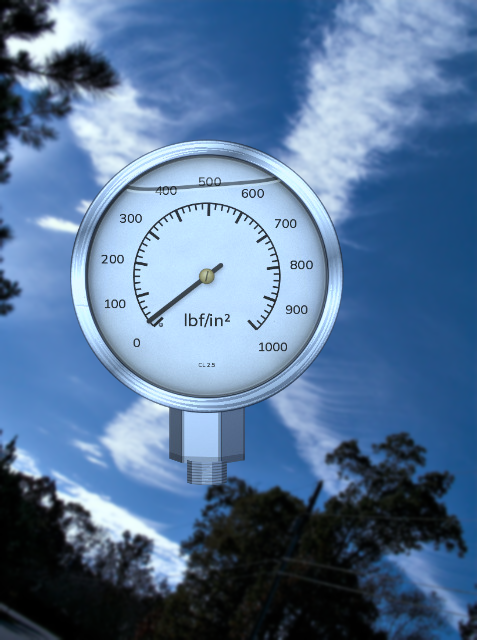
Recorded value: 20,psi
